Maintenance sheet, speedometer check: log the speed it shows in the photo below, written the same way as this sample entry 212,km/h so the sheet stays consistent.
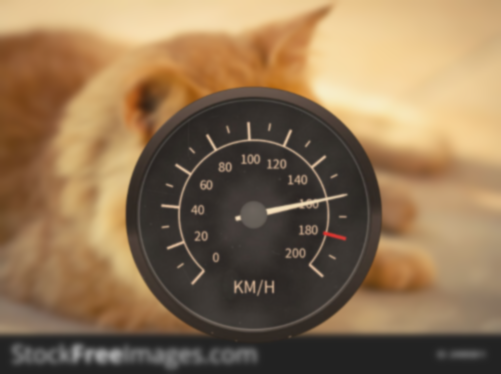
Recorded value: 160,km/h
